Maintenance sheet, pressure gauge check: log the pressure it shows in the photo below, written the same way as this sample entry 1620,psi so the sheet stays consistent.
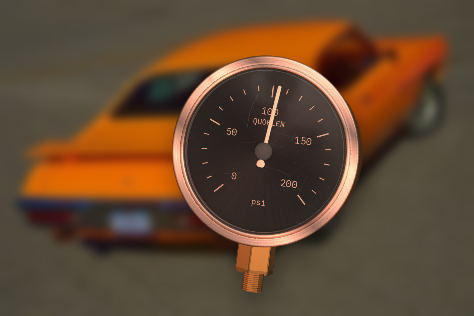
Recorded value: 105,psi
